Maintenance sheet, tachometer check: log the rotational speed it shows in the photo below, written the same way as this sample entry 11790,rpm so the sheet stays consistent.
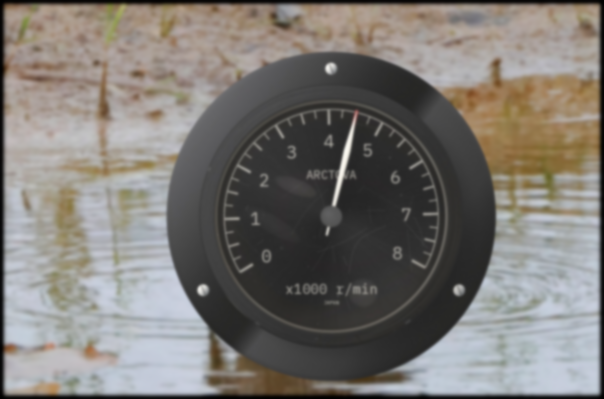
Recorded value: 4500,rpm
